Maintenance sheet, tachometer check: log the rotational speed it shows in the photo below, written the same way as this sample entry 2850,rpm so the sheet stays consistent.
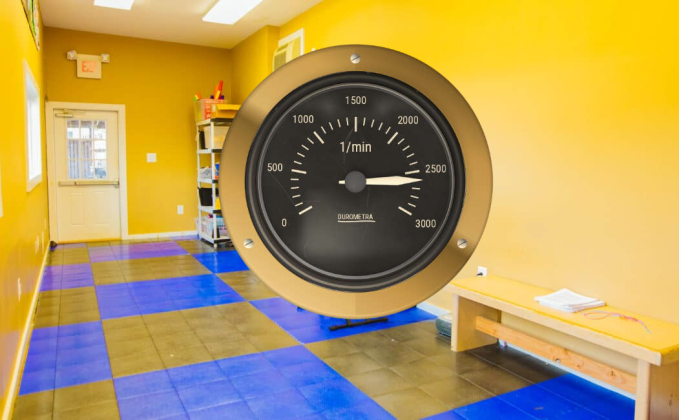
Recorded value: 2600,rpm
